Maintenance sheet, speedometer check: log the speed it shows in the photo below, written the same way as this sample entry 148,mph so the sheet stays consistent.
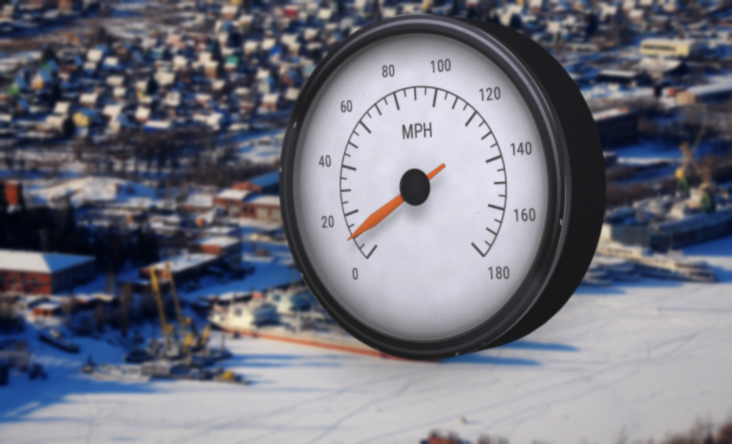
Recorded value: 10,mph
